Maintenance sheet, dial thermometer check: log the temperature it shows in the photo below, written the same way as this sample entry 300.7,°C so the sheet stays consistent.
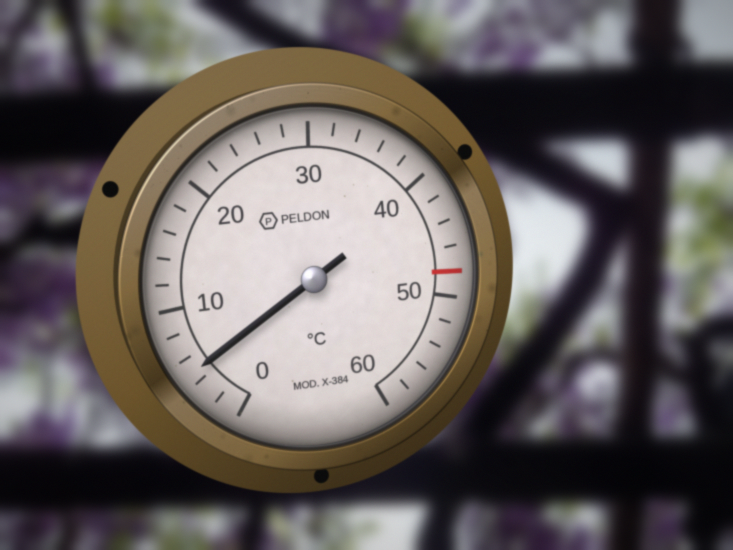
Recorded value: 5,°C
